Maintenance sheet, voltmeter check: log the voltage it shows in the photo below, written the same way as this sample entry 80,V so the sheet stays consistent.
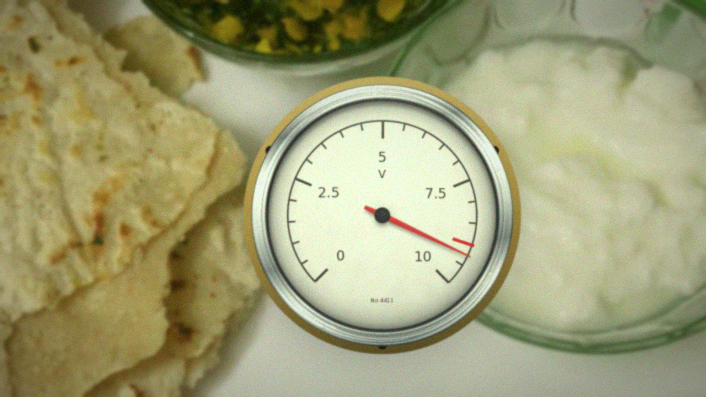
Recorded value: 9.25,V
